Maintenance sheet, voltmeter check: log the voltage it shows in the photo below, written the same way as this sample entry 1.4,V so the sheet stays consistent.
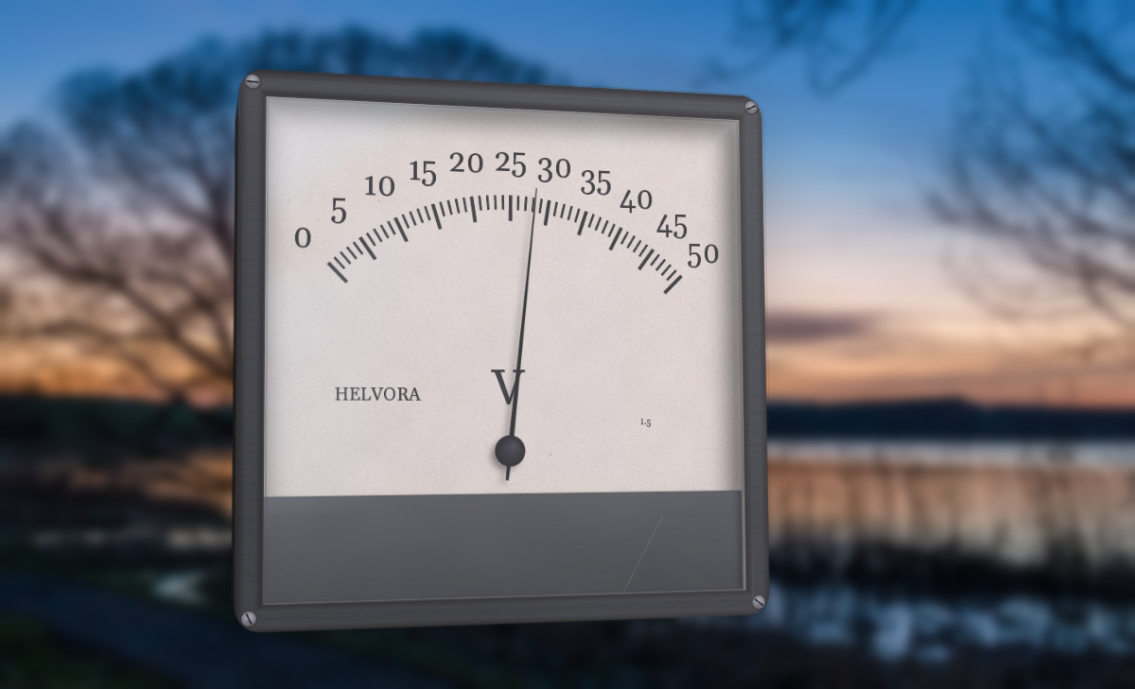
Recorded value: 28,V
